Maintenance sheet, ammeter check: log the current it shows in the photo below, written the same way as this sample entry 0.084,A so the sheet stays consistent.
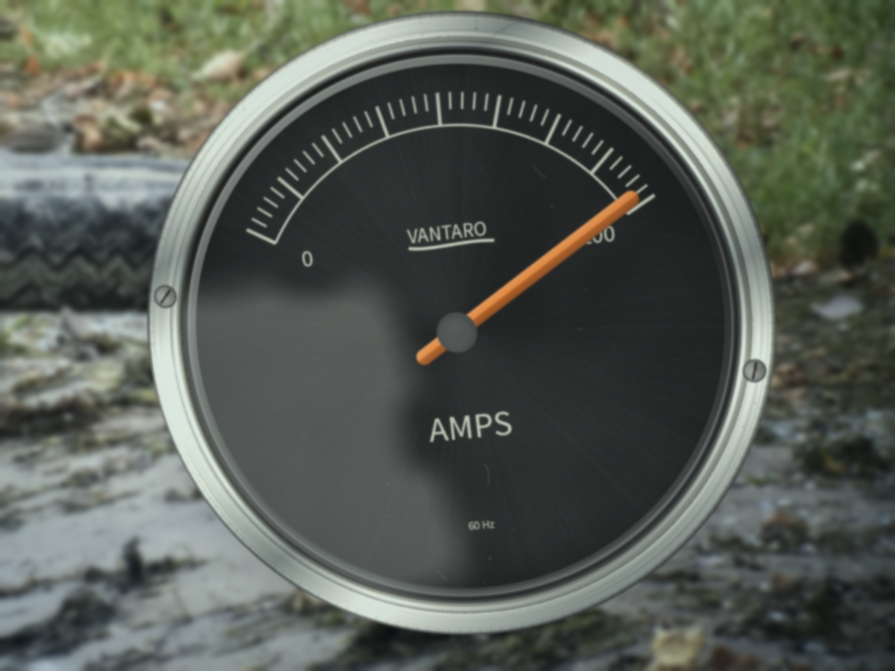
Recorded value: 195,A
